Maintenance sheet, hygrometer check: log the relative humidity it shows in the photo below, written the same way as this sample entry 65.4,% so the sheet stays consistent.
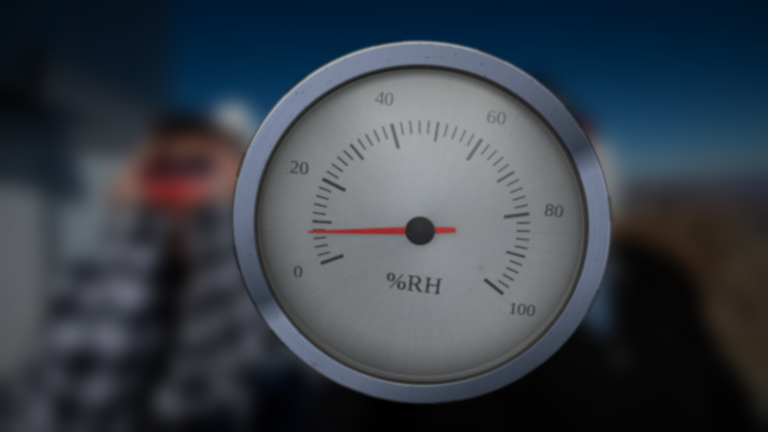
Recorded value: 8,%
